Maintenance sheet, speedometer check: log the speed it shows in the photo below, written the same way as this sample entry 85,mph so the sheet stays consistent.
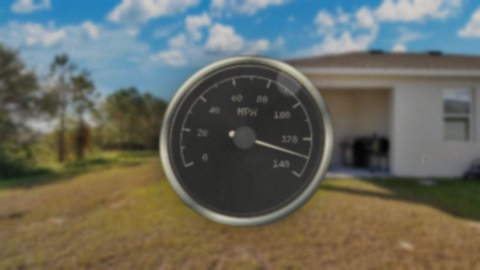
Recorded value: 130,mph
